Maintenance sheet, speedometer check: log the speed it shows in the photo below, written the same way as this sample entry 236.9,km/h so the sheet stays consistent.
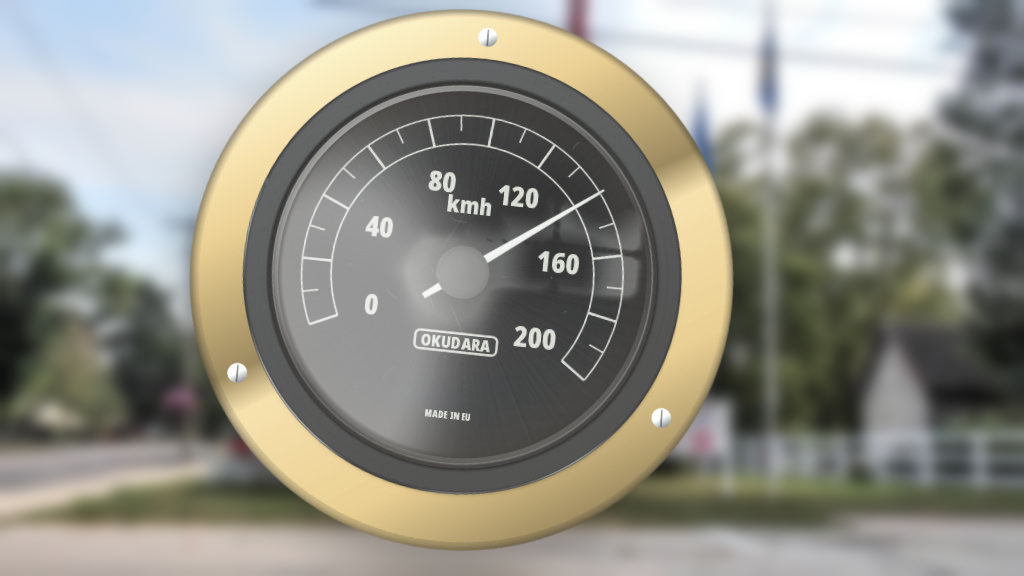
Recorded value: 140,km/h
